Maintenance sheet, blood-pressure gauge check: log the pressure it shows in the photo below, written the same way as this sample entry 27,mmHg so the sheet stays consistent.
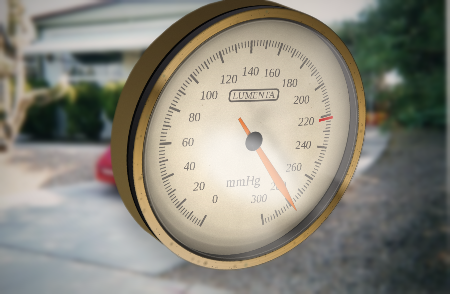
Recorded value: 280,mmHg
